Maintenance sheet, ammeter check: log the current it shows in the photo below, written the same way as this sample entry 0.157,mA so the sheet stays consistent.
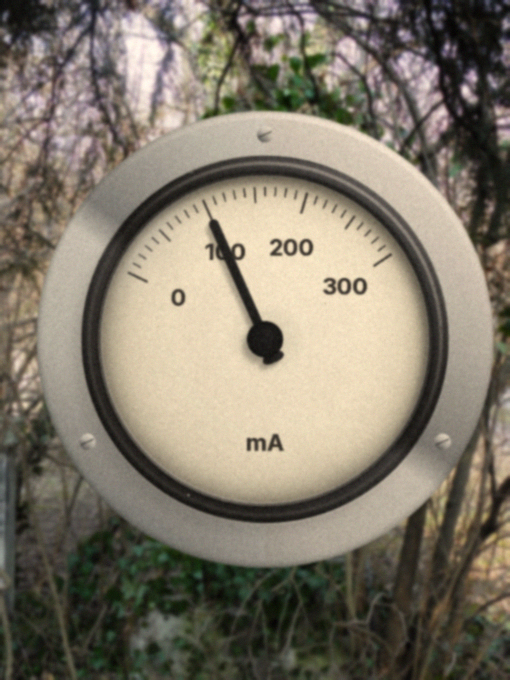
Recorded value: 100,mA
